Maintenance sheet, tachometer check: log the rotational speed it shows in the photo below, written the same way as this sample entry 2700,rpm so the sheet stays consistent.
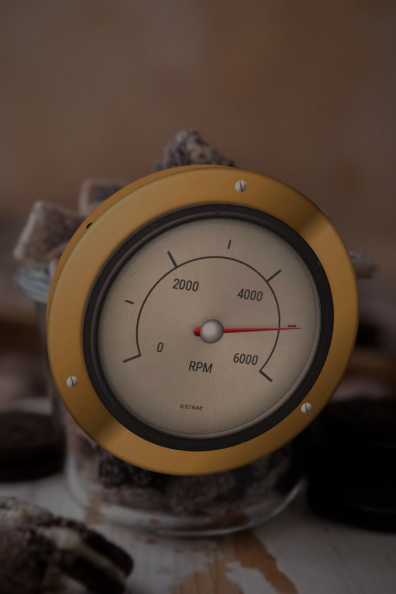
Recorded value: 5000,rpm
